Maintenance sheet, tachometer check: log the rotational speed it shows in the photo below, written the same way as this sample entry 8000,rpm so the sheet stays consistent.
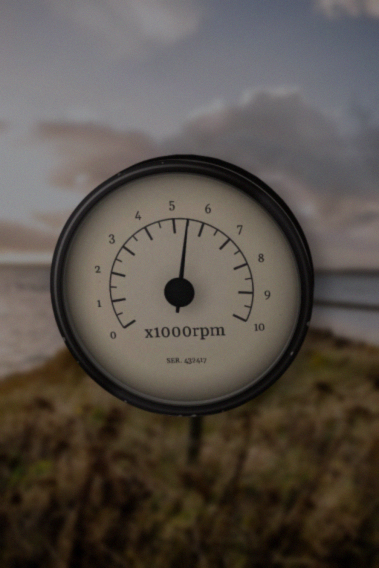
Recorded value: 5500,rpm
